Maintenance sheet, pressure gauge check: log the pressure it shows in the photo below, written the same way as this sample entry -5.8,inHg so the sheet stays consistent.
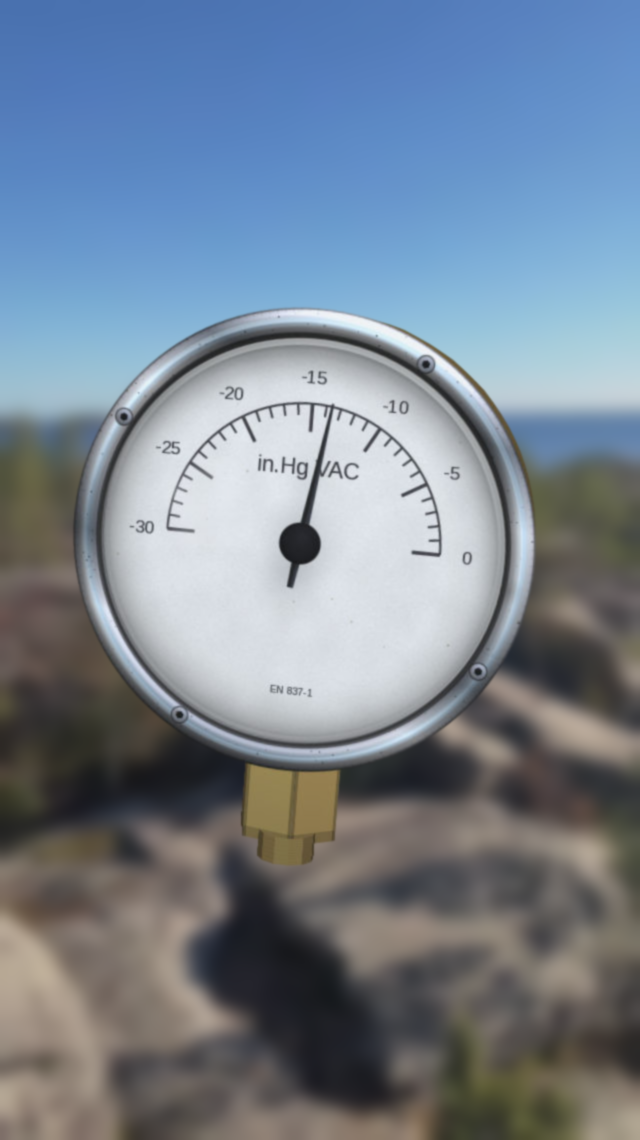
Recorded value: -13.5,inHg
